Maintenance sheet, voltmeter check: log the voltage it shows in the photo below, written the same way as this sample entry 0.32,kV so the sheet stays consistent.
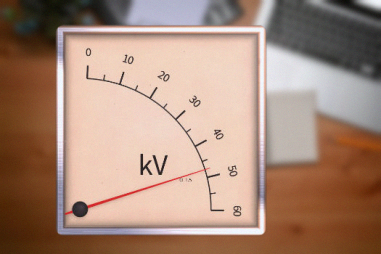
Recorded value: 47.5,kV
